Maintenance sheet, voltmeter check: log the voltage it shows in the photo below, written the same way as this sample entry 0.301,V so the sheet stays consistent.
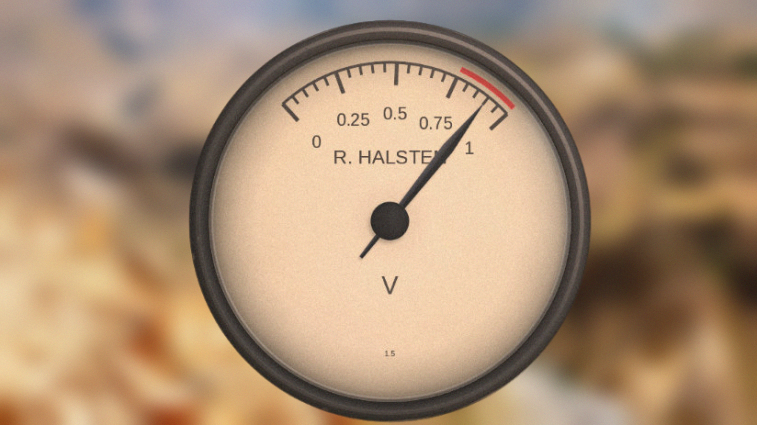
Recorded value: 0.9,V
